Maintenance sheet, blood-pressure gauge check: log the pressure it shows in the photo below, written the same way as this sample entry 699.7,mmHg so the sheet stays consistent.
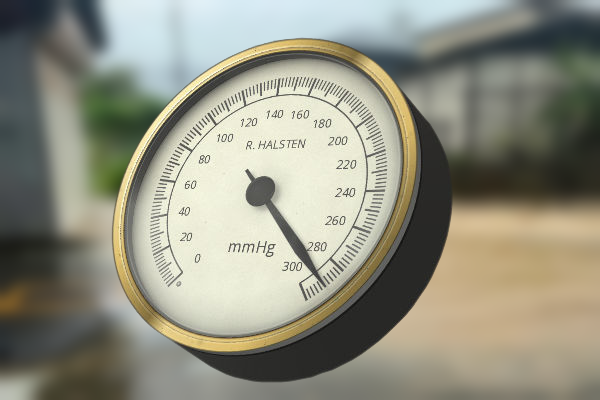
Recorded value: 290,mmHg
